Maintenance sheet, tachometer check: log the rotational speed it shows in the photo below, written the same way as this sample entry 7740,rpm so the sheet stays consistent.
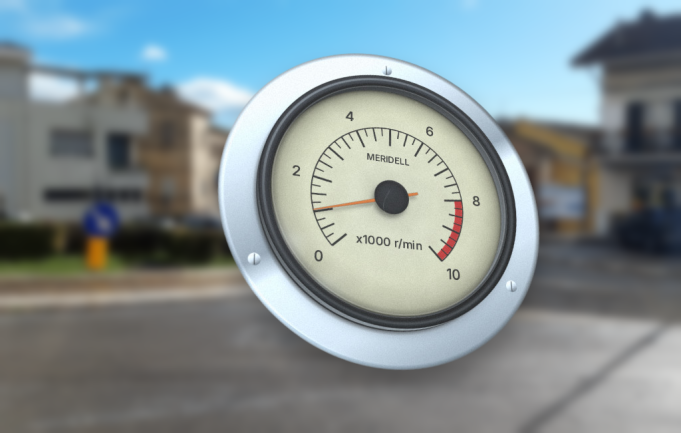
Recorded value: 1000,rpm
